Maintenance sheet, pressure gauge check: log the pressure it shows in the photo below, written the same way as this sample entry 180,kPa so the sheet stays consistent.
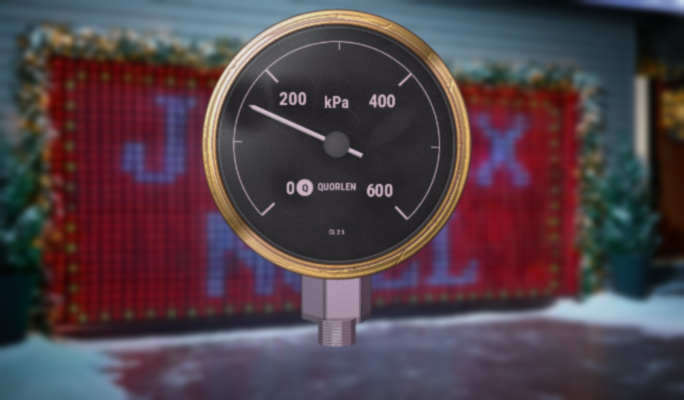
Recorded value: 150,kPa
